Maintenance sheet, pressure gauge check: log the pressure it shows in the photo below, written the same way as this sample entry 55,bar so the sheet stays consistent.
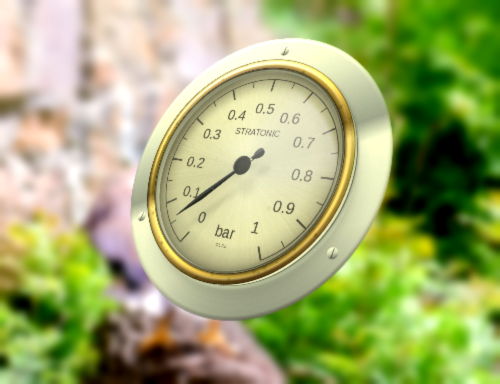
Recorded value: 0.05,bar
